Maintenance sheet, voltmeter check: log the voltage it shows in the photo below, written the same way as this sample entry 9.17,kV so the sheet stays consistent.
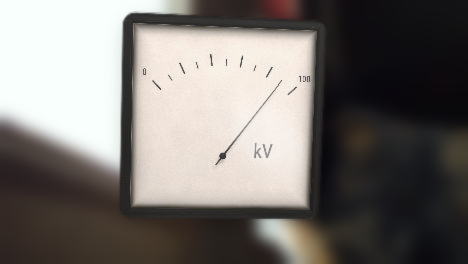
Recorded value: 90,kV
